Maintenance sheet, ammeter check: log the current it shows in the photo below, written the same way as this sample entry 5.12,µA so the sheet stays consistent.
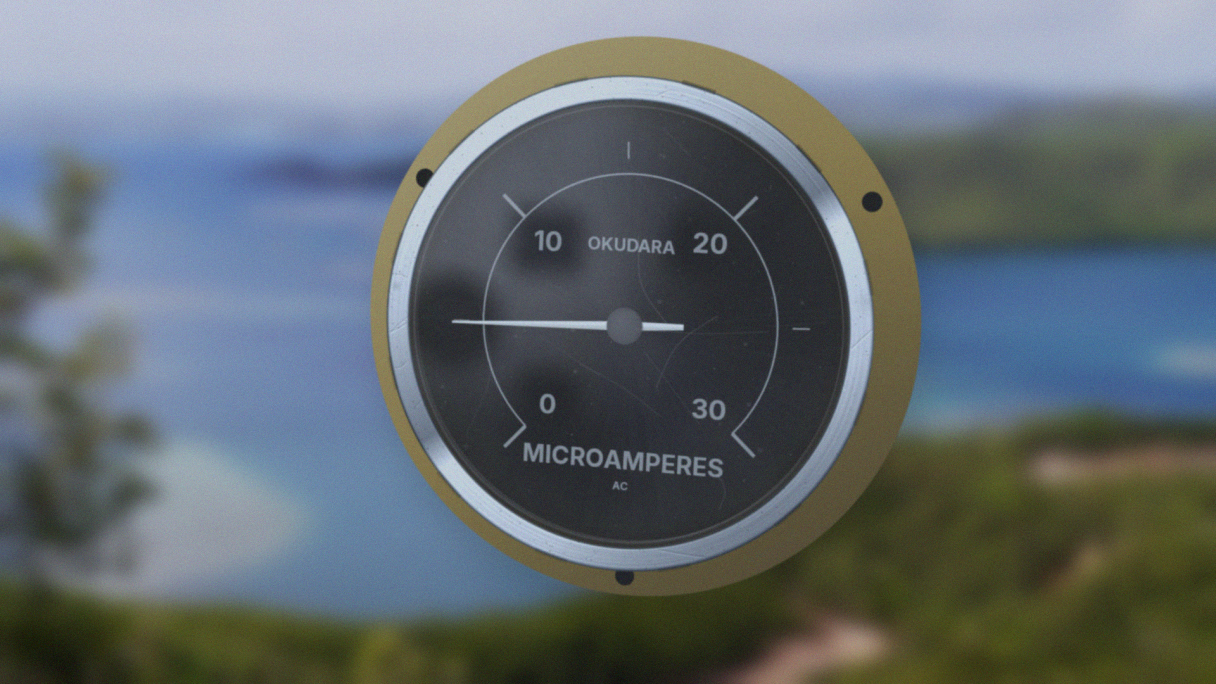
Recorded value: 5,µA
